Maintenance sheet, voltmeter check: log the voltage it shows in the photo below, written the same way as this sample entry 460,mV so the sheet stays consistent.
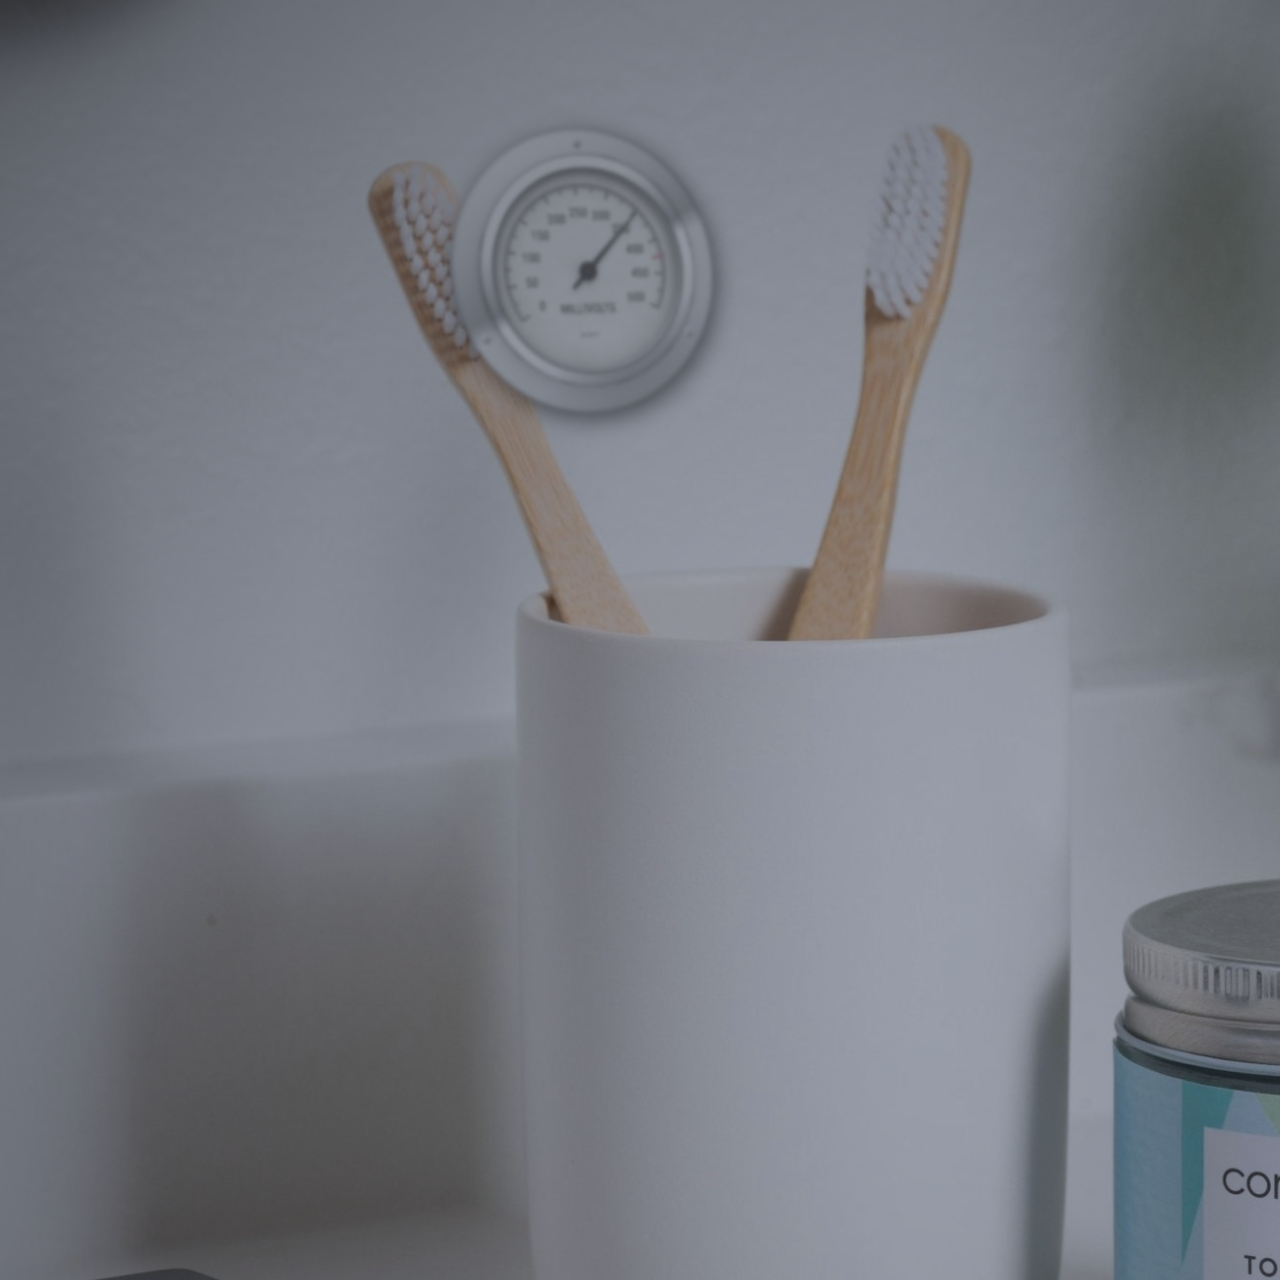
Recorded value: 350,mV
